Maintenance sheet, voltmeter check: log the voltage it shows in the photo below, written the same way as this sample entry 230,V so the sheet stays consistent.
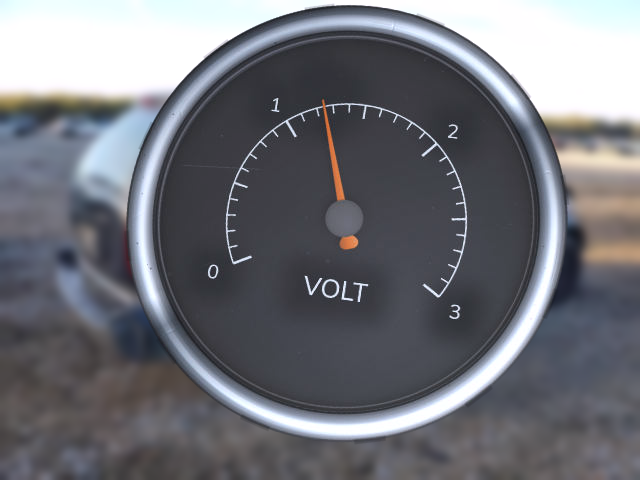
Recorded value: 1.25,V
